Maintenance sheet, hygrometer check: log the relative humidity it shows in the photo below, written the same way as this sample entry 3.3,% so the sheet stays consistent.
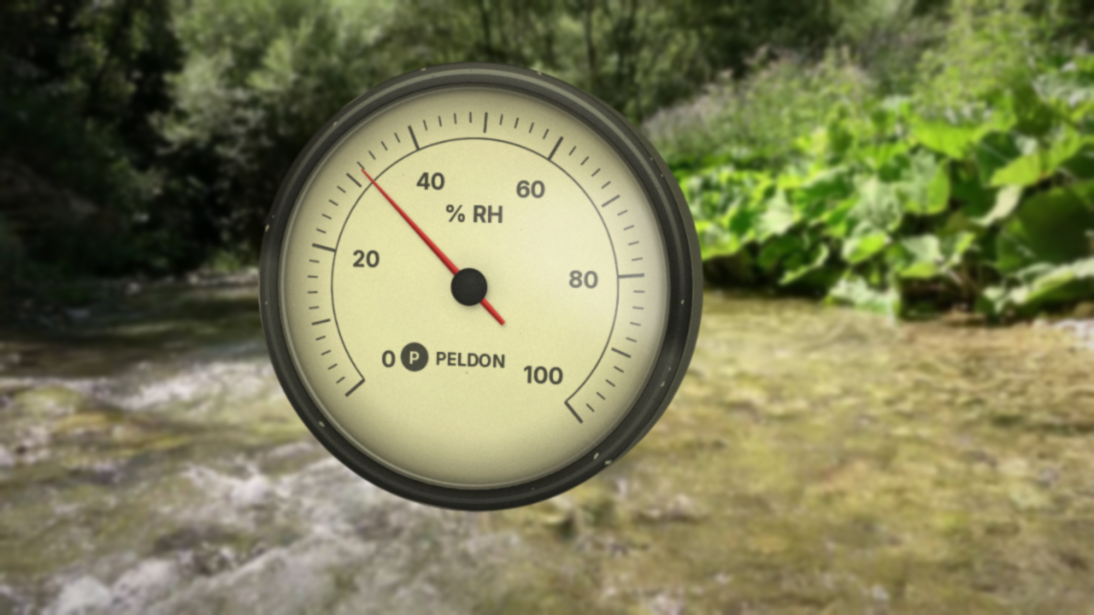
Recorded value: 32,%
